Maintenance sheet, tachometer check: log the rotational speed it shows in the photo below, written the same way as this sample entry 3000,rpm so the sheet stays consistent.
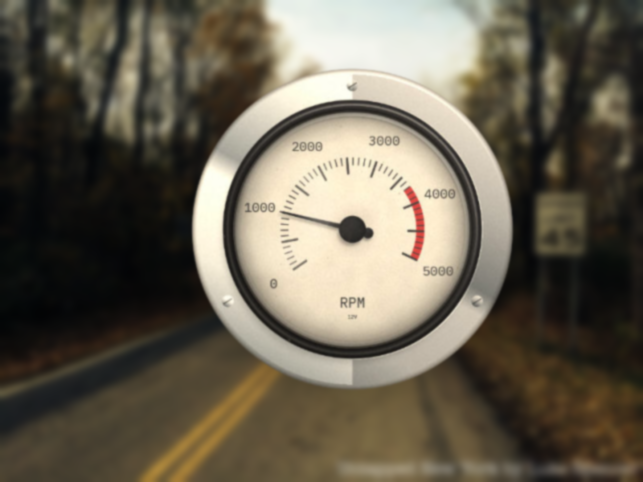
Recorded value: 1000,rpm
